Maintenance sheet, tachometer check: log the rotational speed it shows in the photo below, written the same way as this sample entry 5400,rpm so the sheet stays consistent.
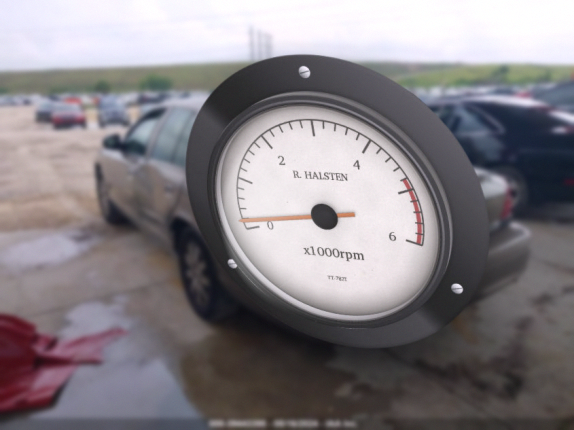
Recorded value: 200,rpm
